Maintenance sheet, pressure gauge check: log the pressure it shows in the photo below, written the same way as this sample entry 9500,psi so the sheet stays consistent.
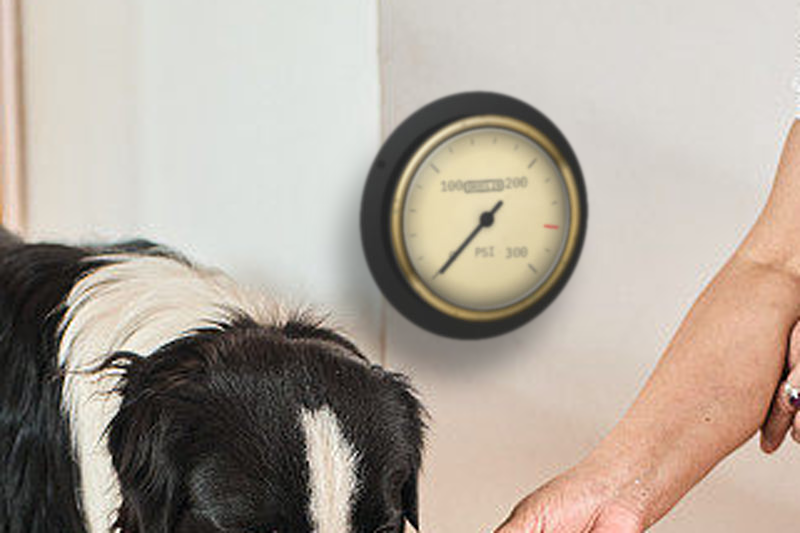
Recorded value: 0,psi
